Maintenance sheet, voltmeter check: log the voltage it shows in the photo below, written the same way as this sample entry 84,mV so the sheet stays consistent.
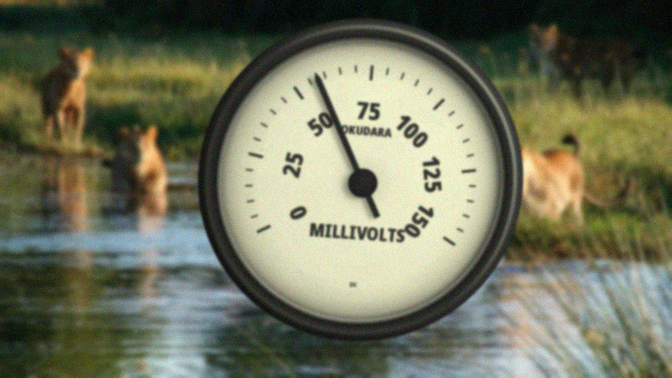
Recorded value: 57.5,mV
